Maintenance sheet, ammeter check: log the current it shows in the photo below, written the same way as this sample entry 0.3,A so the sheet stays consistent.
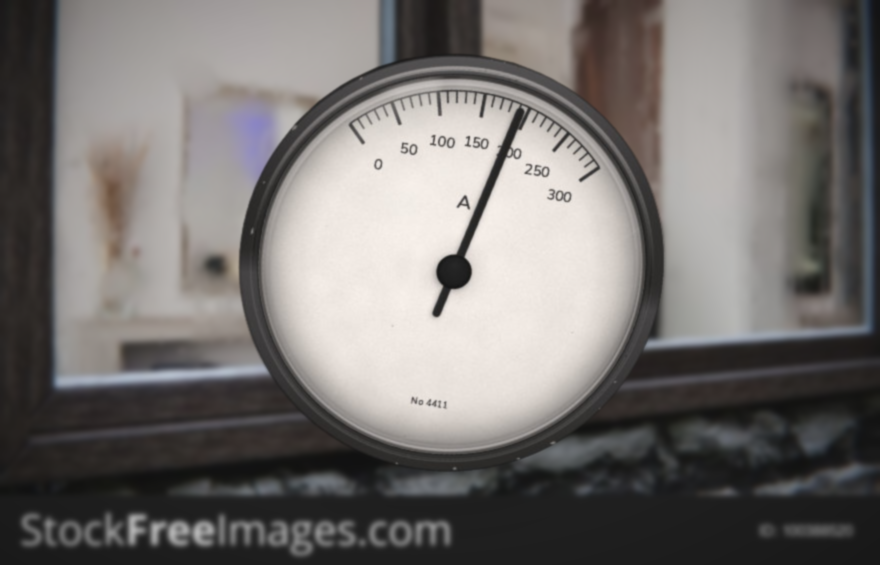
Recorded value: 190,A
